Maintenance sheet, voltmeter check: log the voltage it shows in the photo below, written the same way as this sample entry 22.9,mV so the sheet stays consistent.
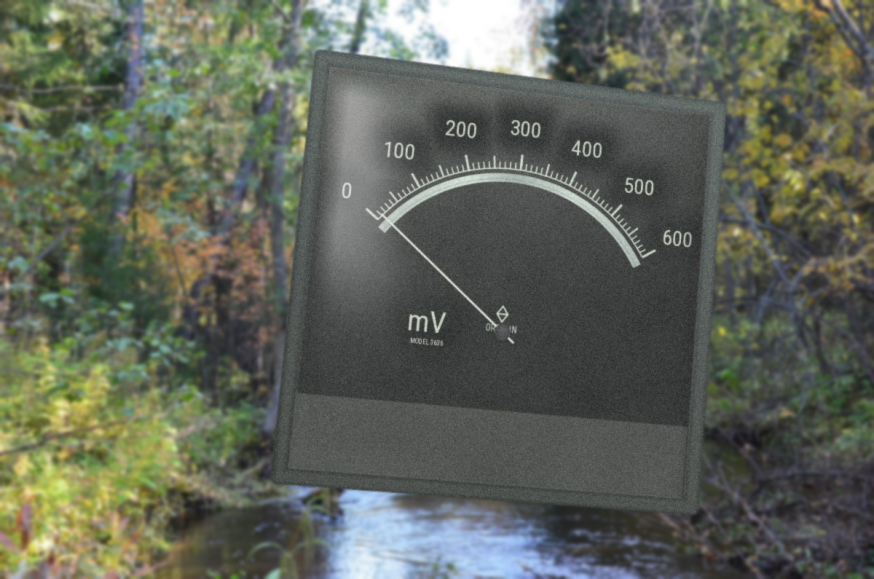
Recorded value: 10,mV
